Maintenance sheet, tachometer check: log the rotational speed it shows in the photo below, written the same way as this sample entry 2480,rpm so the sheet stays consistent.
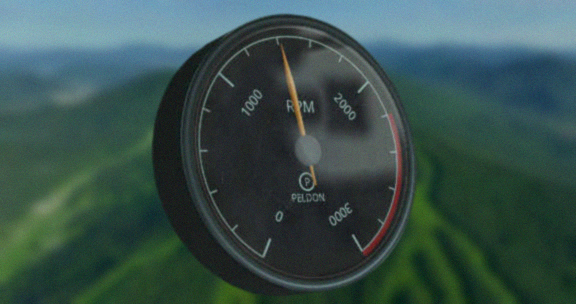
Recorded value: 1400,rpm
